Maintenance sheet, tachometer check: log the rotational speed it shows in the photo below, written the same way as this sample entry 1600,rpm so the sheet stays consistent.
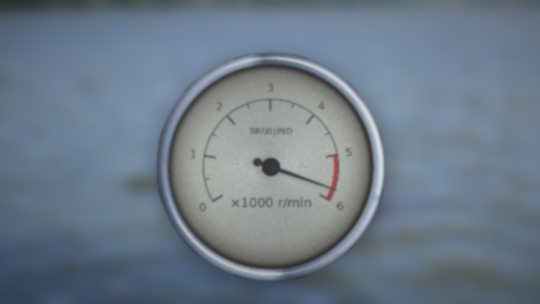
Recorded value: 5750,rpm
